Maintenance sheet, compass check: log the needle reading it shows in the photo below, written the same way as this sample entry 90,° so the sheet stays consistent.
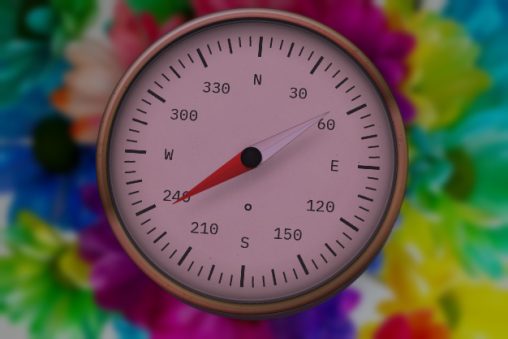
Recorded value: 235,°
